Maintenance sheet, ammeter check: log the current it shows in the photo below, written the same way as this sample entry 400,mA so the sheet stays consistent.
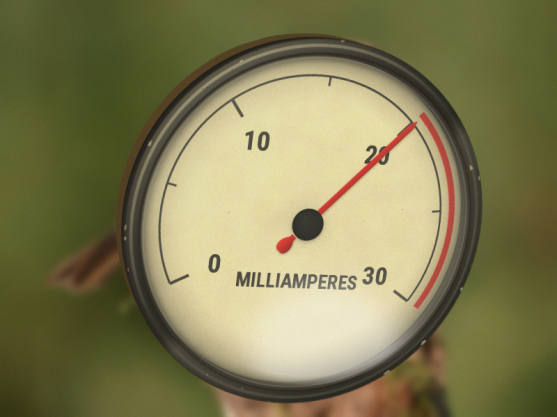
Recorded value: 20,mA
